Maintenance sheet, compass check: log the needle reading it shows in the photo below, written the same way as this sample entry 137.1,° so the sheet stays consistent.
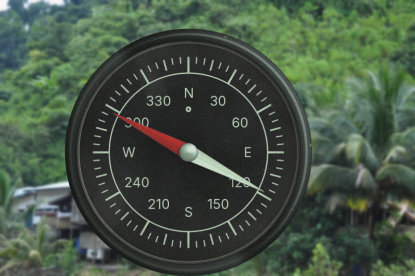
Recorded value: 297.5,°
